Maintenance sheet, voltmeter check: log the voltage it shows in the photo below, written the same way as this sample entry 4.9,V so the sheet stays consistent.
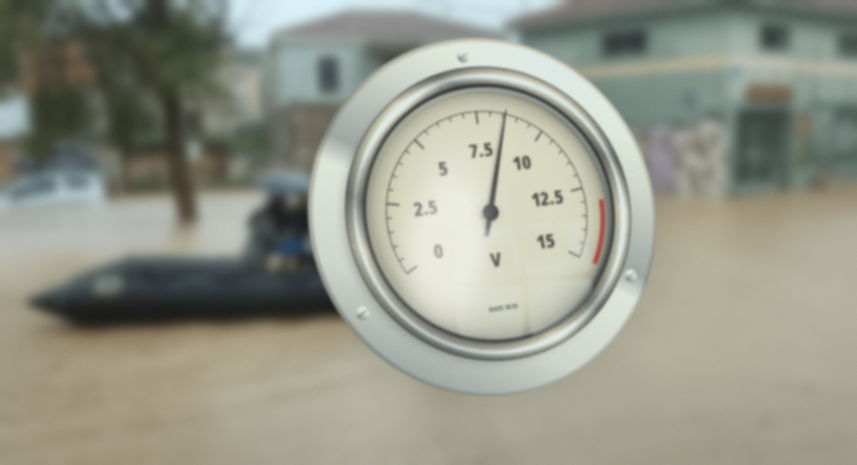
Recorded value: 8.5,V
